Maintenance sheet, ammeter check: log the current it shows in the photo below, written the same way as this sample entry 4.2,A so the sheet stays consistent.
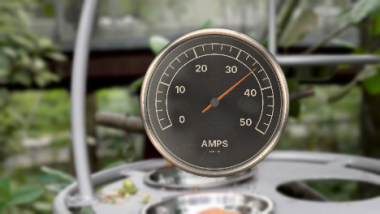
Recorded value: 35,A
